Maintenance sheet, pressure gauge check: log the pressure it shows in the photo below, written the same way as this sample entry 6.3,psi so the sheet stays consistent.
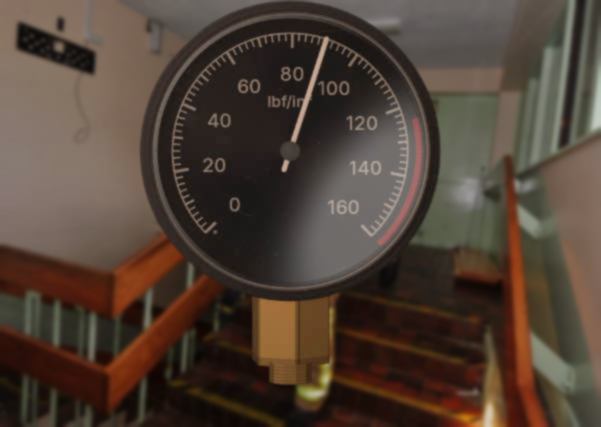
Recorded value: 90,psi
